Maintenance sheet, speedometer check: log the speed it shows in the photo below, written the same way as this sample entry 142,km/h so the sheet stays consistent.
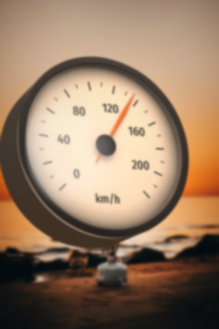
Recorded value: 135,km/h
